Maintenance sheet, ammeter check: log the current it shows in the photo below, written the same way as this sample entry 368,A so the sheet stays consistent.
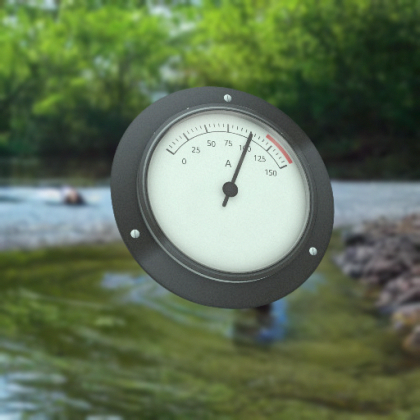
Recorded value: 100,A
